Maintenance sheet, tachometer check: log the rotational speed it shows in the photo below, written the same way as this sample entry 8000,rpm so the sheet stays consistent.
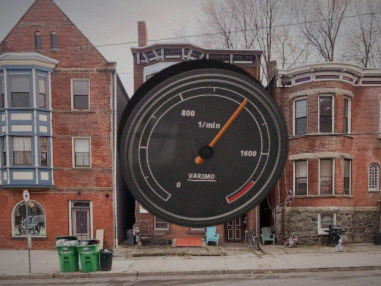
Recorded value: 1200,rpm
